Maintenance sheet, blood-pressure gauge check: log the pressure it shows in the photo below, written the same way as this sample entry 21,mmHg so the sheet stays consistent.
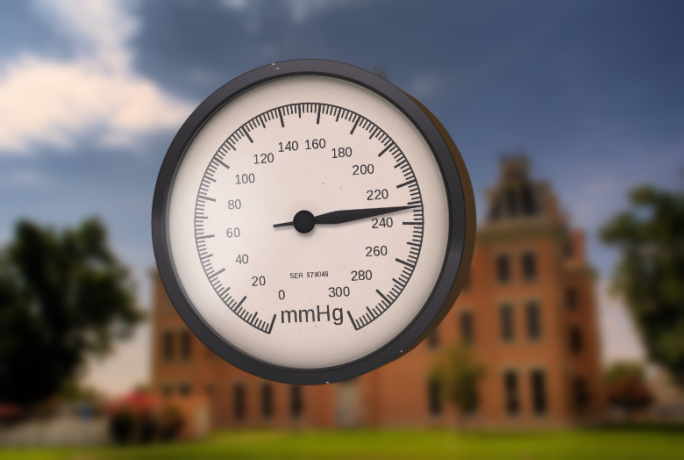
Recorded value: 232,mmHg
